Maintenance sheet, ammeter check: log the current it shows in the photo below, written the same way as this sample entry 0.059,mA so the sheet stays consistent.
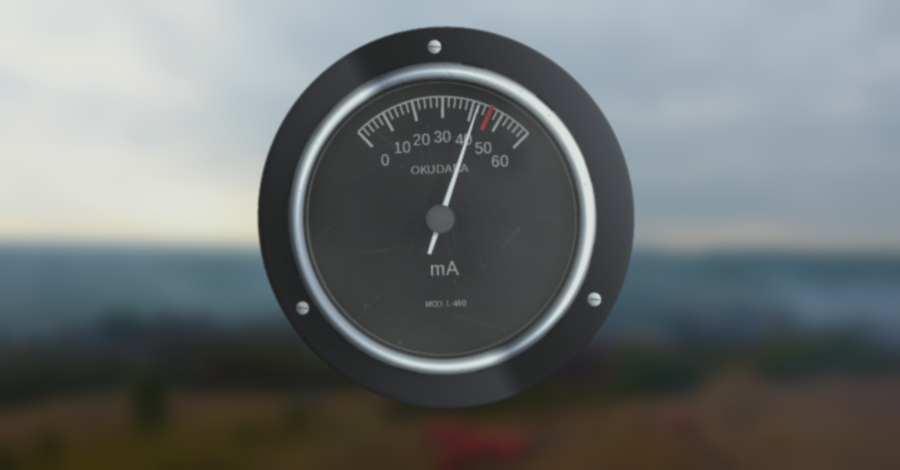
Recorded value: 42,mA
